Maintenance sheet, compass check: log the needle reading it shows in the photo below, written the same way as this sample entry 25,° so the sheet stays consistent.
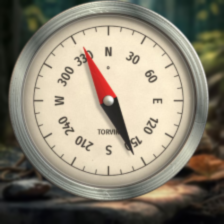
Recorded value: 335,°
